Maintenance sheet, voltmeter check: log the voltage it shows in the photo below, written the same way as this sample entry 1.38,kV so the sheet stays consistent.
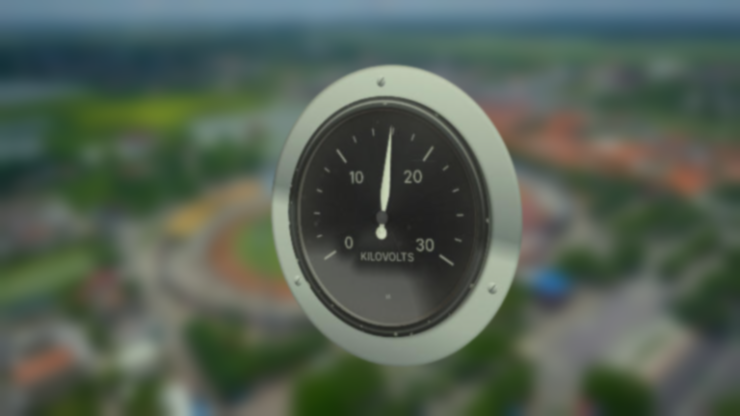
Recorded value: 16,kV
